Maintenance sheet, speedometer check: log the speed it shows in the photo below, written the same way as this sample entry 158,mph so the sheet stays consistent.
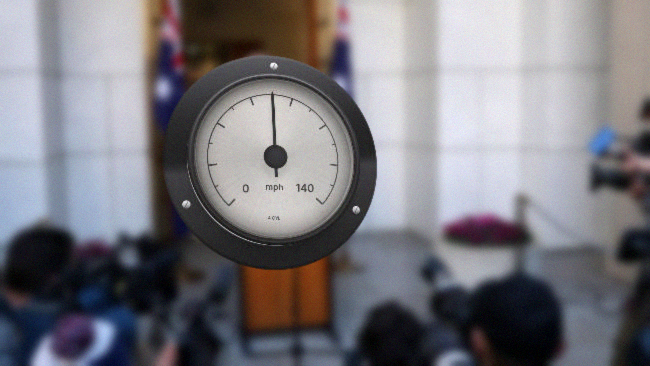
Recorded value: 70,mph
